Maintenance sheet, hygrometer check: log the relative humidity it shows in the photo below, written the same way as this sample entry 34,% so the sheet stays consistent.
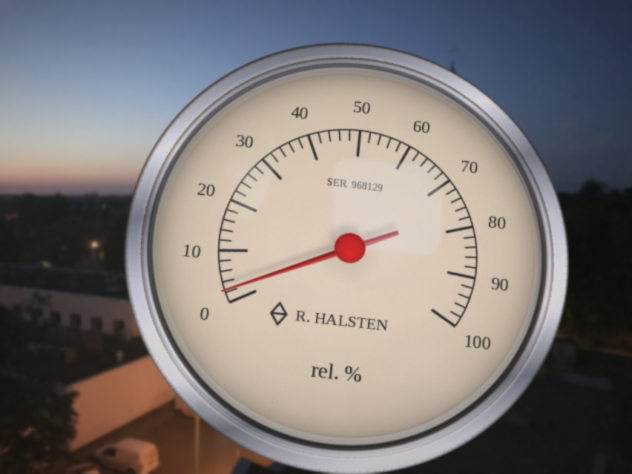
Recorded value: 2,%
